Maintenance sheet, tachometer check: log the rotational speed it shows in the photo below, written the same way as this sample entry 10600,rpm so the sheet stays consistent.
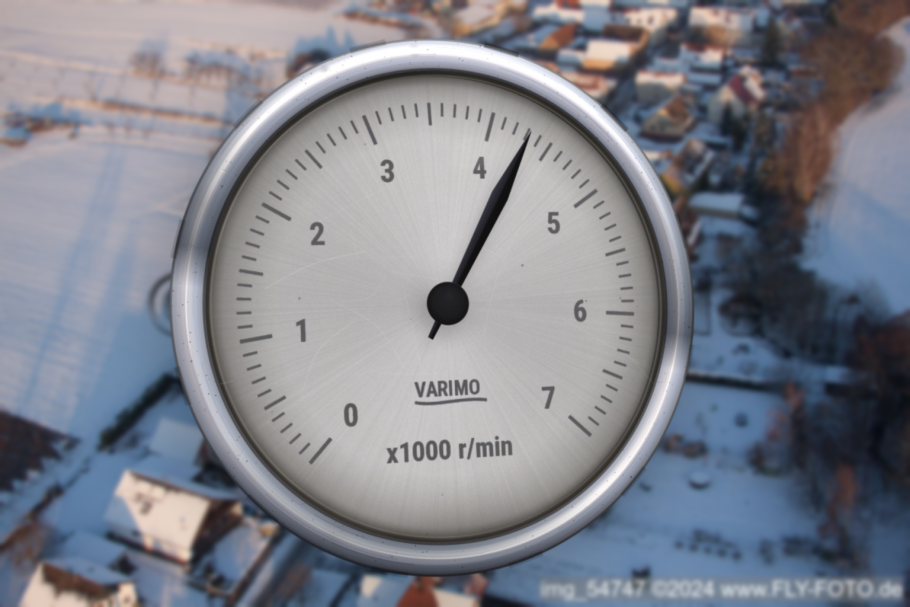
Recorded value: 4300,rpm
